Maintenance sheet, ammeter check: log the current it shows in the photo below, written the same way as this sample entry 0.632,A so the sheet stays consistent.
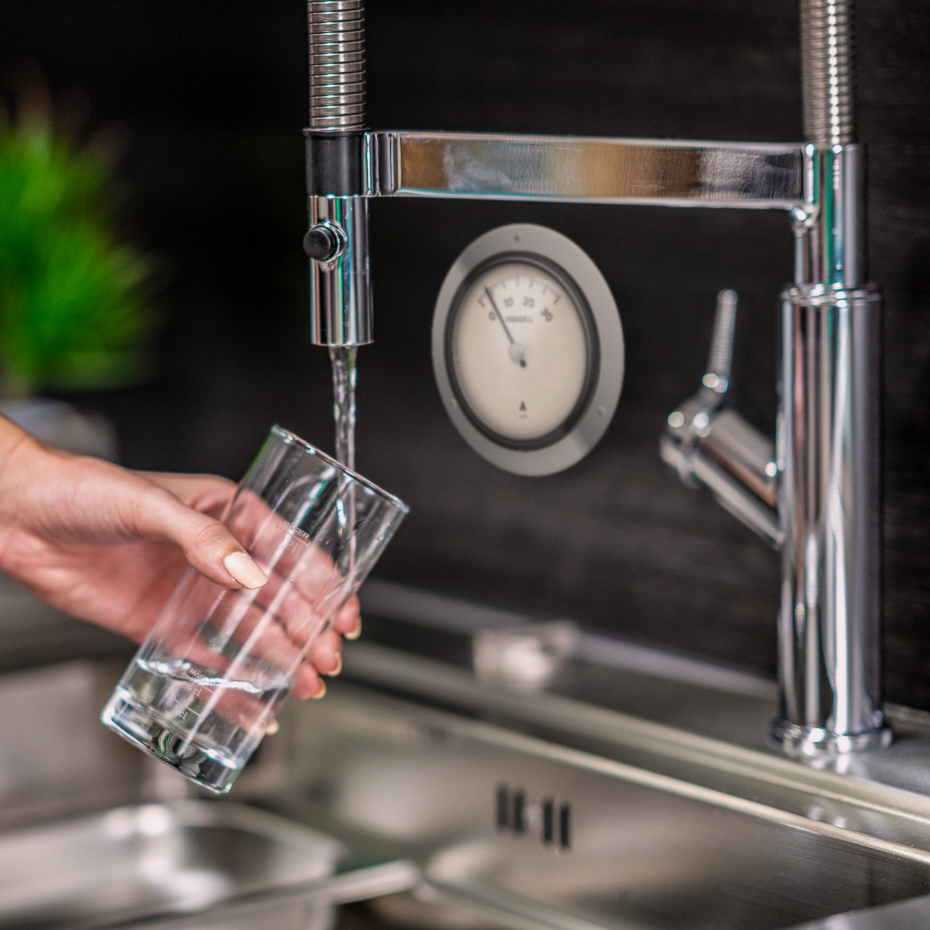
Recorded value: 5,A
